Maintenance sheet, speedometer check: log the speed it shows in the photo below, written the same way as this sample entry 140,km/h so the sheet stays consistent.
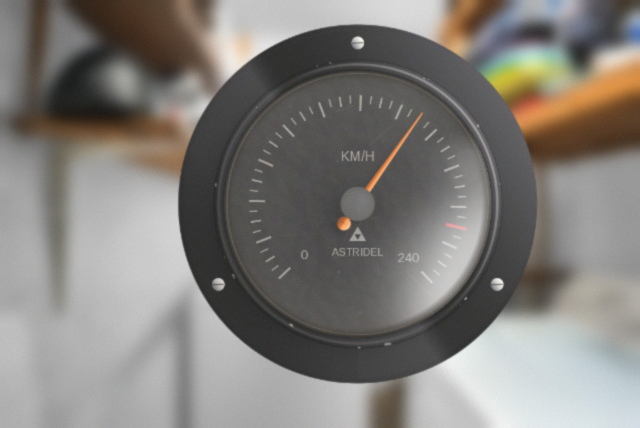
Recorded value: 150,km/h
